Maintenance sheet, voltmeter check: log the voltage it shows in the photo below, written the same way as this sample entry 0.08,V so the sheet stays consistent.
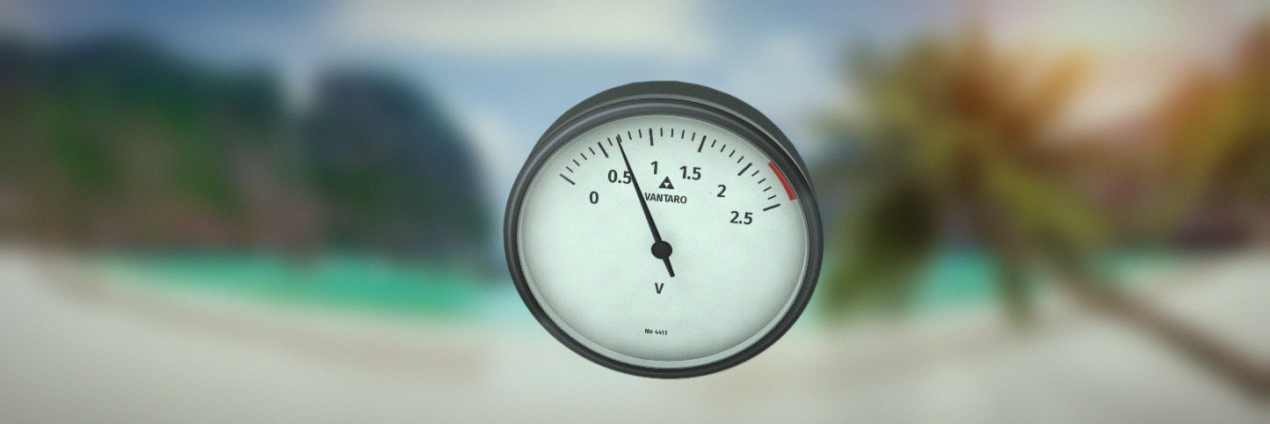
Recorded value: 0.7,V
